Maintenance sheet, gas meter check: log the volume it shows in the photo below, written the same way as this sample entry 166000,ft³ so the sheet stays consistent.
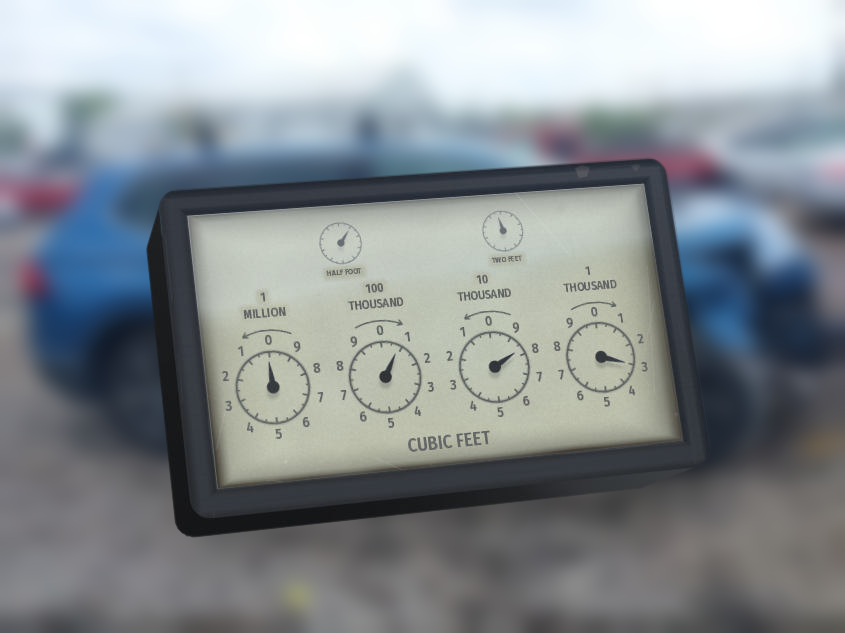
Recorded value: 8300,ft³
